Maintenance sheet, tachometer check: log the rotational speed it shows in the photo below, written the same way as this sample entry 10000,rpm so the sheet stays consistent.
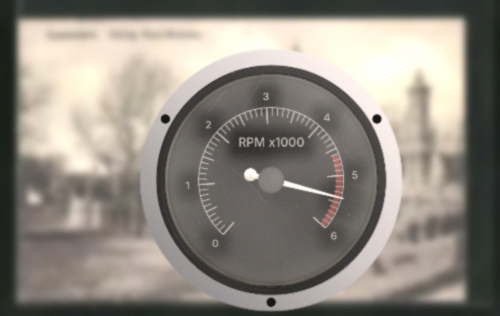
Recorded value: 5400,rpm
